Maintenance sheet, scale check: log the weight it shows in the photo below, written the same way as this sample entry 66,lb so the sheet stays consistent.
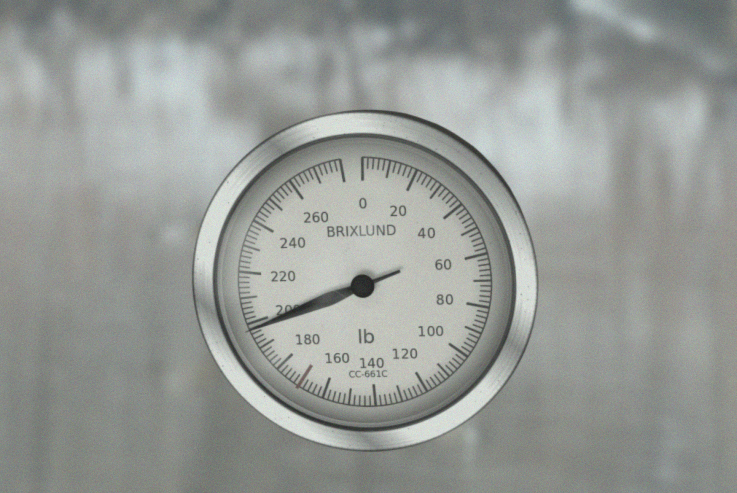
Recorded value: 198,lb
